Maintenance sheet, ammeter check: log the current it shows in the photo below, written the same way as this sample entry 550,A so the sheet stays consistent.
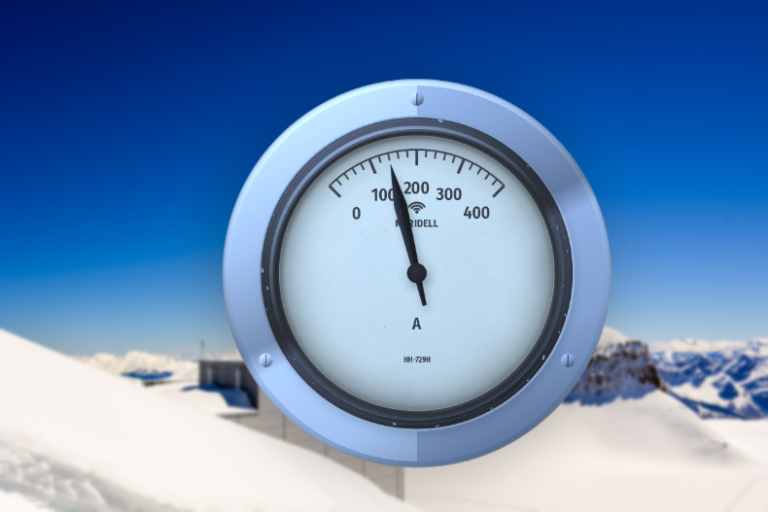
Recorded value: 140,A
